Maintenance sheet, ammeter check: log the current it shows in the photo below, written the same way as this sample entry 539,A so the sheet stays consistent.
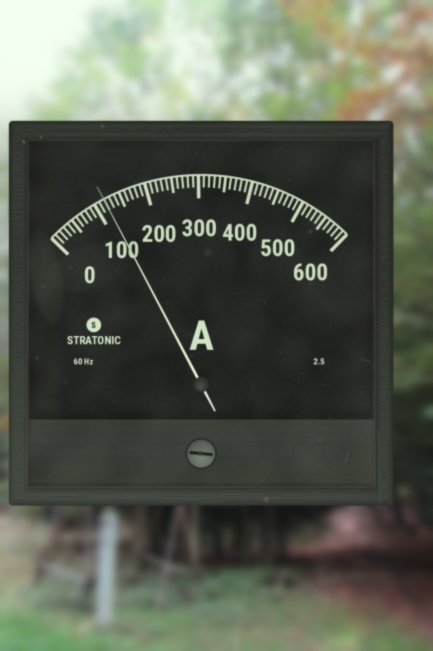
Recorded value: 120,A
